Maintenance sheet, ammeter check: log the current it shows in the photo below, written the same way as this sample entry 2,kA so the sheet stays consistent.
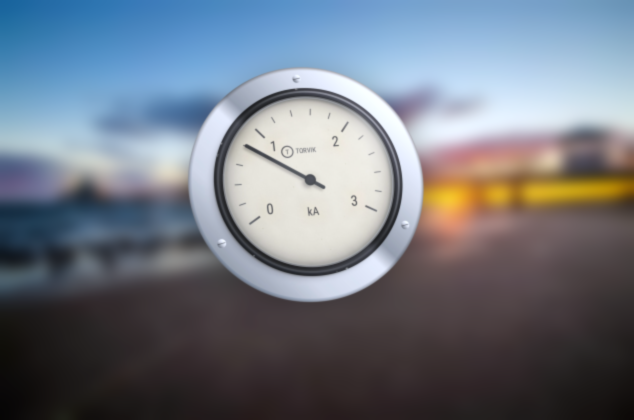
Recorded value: 0.8,kA
